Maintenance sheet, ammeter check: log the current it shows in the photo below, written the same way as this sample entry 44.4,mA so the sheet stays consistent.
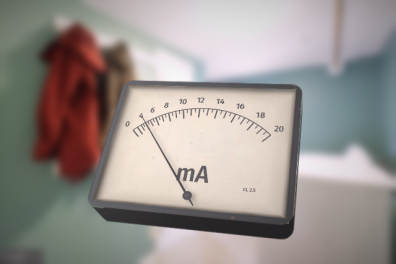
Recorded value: 4,mA
